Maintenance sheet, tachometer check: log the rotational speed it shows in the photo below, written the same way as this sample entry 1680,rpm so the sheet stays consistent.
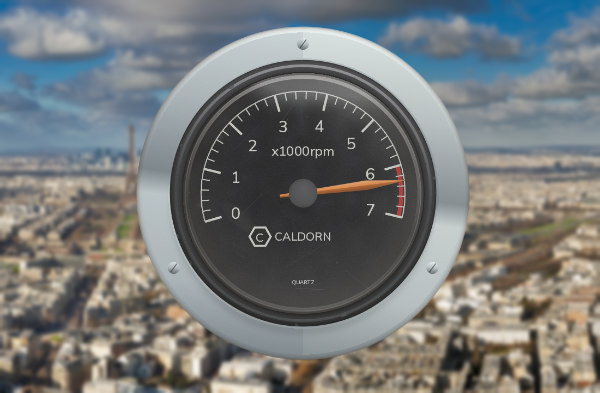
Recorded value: 6300,rpm
